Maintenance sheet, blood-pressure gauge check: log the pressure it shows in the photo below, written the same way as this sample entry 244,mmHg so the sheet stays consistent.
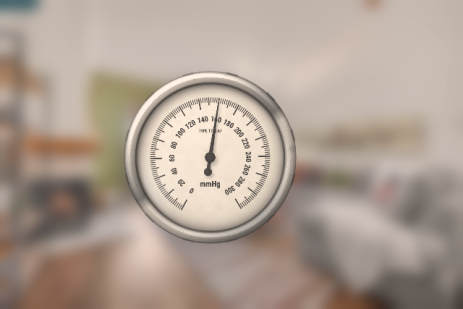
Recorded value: 160,mmHg
